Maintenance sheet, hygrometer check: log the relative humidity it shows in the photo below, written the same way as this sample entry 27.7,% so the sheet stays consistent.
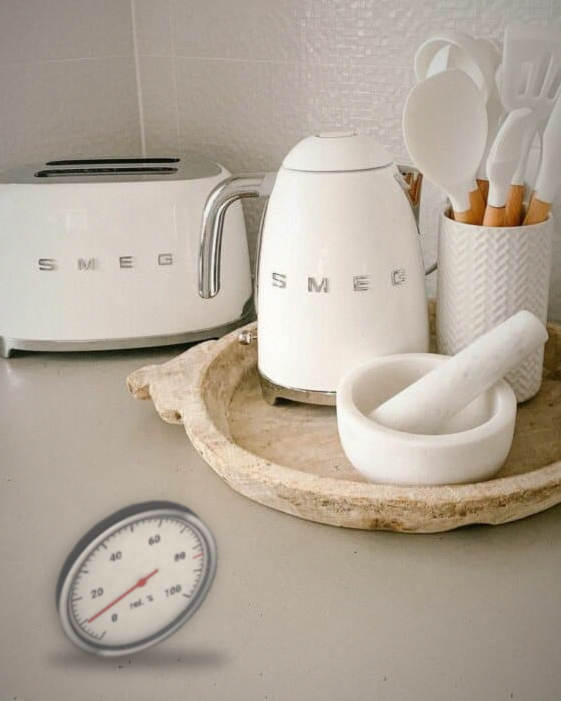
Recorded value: 10,%
